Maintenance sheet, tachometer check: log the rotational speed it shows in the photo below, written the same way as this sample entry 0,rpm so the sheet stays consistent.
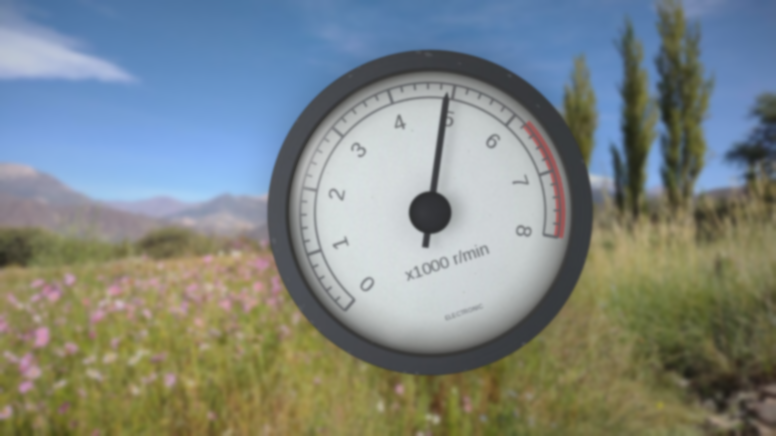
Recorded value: 4900,rpm
